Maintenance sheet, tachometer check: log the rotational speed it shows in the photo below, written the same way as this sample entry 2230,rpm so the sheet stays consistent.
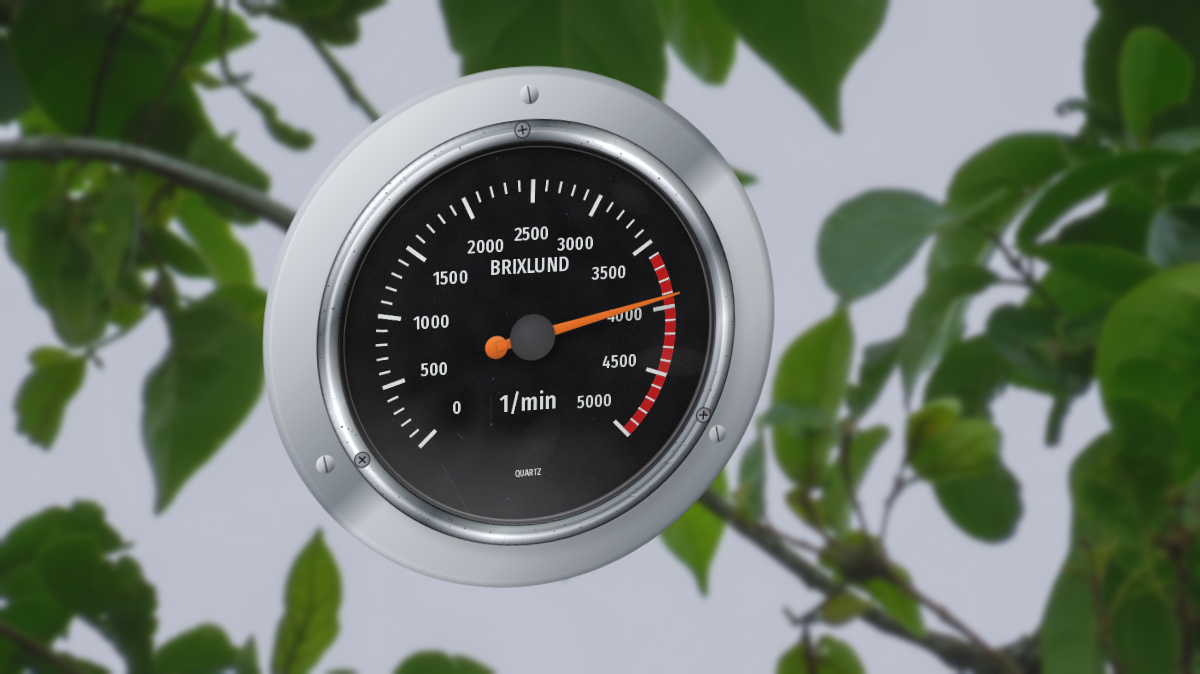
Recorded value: 3900,rpm
